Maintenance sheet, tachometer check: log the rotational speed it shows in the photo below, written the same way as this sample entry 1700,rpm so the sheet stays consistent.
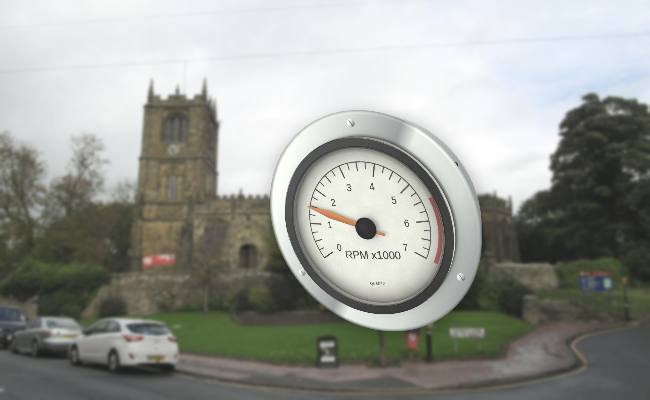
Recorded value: 1500,rpm
